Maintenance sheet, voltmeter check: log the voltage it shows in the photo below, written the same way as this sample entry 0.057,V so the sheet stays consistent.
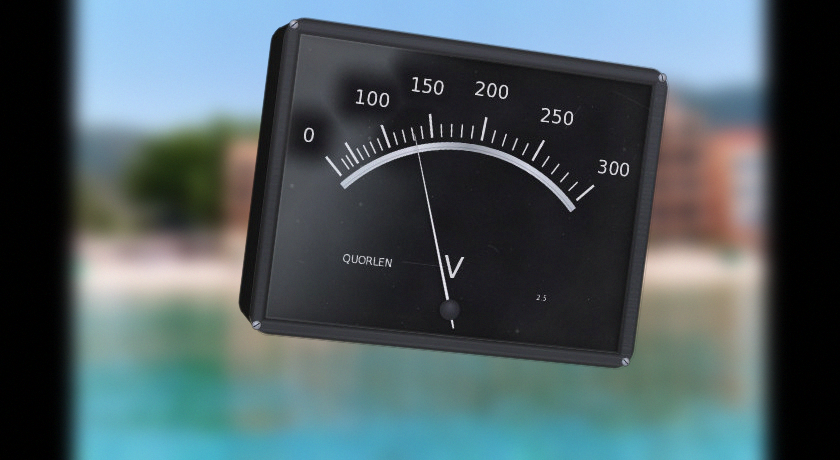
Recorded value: 130,V
